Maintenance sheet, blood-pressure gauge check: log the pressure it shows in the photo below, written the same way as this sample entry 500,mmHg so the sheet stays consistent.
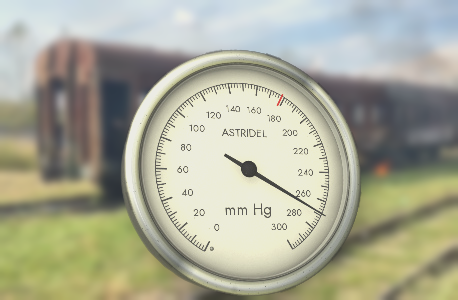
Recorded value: 270,mmHg
